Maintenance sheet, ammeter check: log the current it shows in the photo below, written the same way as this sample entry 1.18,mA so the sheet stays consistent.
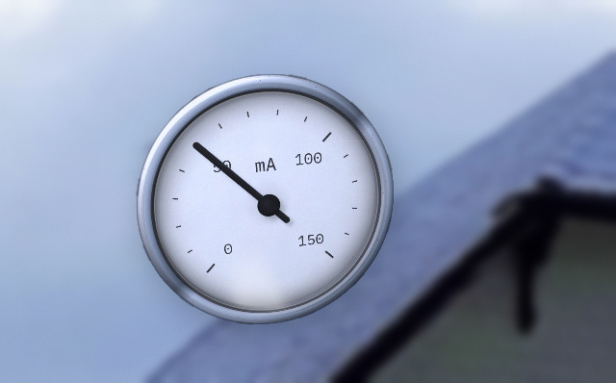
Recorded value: 50,mA
